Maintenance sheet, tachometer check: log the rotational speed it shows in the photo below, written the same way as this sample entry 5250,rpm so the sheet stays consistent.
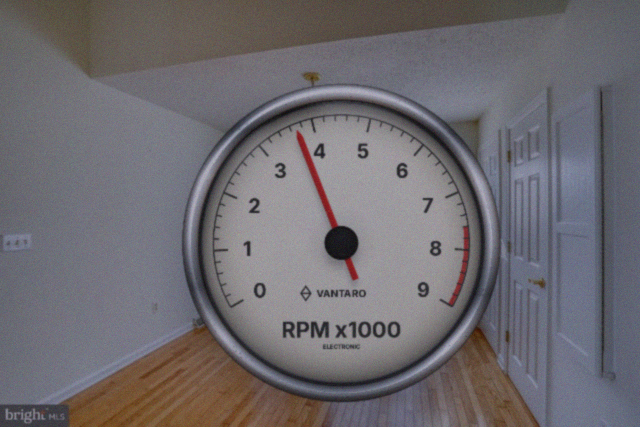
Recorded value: 3700,rpm
